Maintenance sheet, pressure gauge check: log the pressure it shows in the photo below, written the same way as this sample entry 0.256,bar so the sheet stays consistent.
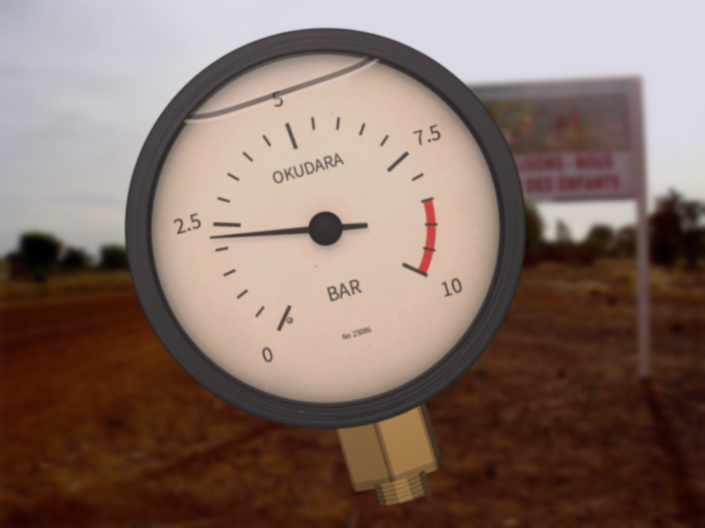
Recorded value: 2.25,bar
